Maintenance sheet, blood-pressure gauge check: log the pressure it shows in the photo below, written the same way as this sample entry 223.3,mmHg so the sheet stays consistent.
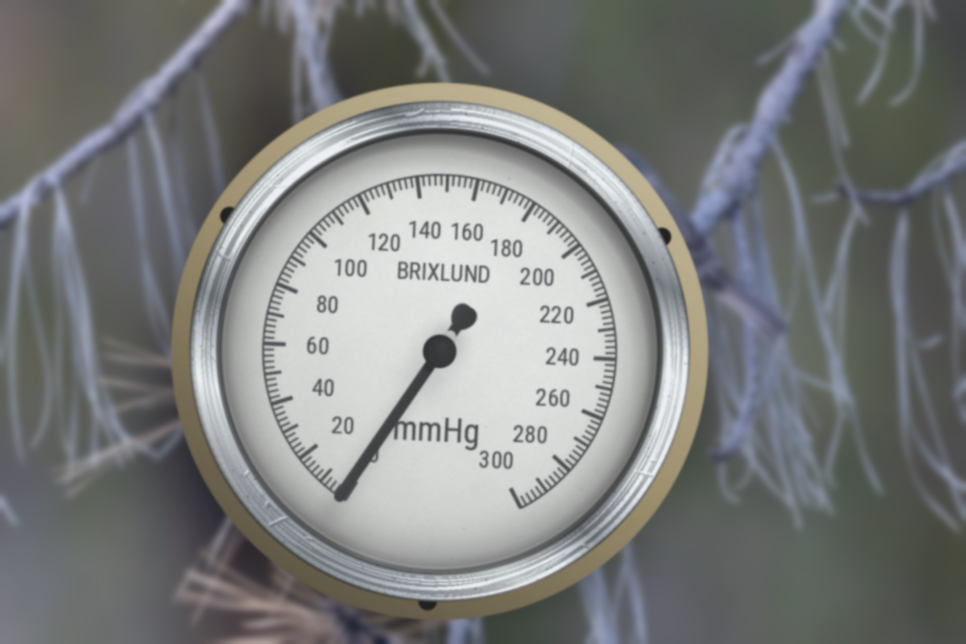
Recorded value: 2,mmHg
